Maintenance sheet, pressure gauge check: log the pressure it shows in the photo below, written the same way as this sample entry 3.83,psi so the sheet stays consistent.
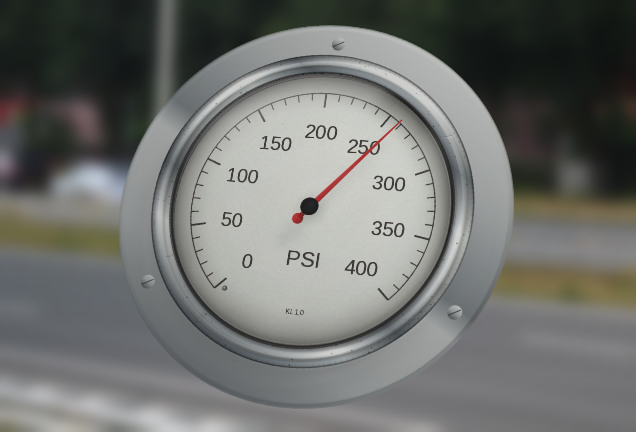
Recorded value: 260,psi
